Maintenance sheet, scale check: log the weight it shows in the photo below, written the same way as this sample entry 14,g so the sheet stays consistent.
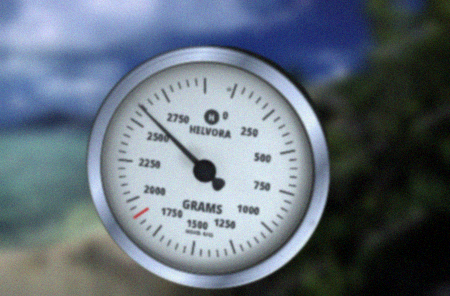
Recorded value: 2600,g
